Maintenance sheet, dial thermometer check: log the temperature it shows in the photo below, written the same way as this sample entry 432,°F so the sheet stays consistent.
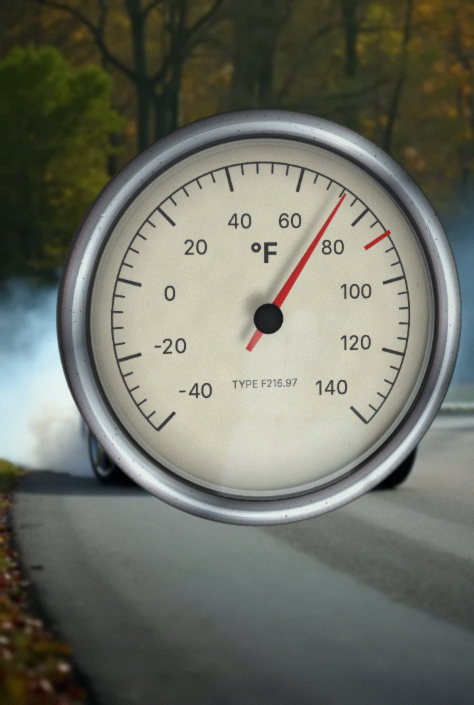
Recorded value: 72,°F
